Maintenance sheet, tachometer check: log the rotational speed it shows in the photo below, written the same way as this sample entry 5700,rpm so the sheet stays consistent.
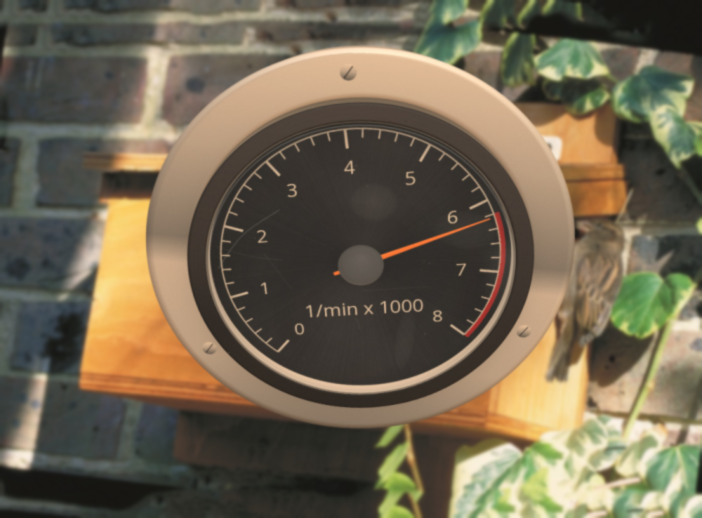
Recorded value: 6200,rpm
